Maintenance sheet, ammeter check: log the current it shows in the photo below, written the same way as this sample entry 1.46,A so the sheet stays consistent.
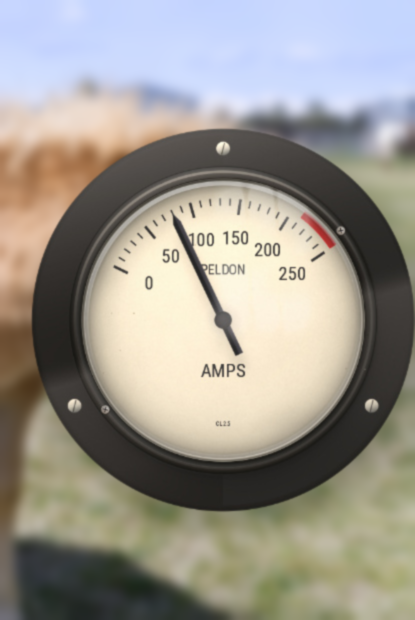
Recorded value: 80,A
